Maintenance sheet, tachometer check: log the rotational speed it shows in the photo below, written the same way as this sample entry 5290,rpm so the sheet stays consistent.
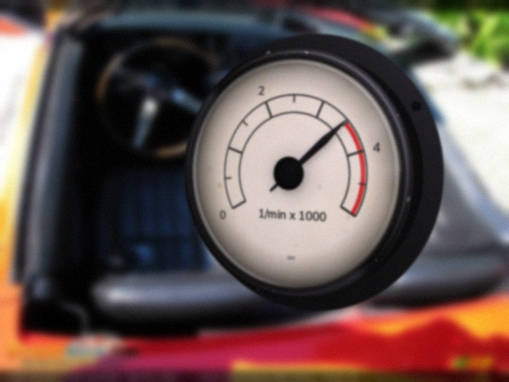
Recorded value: 3500,rpm
